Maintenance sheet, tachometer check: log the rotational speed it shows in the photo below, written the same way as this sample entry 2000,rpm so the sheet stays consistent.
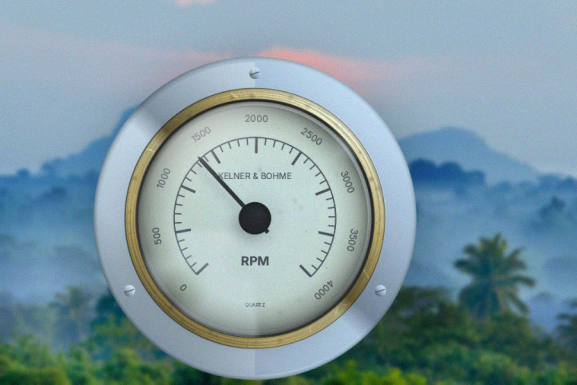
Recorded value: 1350,rpm
